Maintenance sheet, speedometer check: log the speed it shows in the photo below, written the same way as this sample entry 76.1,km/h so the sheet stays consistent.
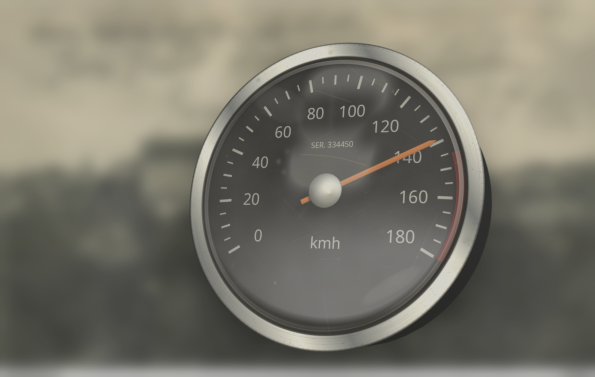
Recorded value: 140,km/h
